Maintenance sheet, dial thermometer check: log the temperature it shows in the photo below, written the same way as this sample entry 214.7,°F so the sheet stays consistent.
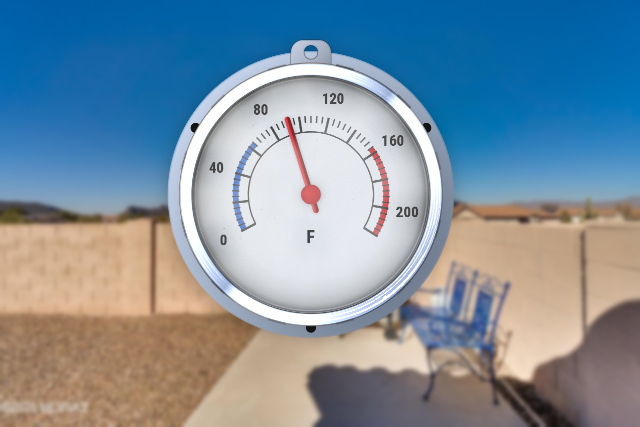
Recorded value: 92,°F
